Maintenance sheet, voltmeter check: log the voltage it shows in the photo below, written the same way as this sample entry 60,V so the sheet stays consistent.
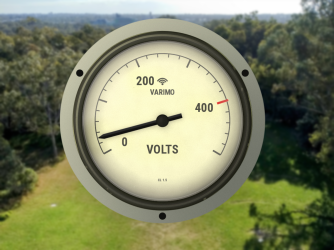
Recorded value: 30,V
